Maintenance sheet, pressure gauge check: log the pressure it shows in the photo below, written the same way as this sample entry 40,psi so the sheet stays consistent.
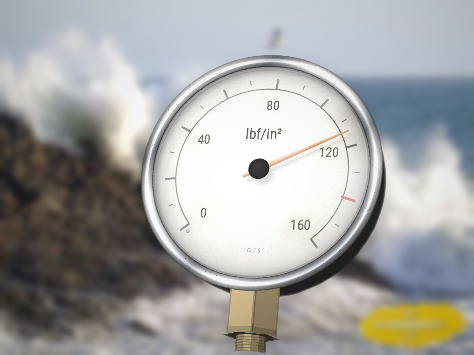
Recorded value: 115,psi
